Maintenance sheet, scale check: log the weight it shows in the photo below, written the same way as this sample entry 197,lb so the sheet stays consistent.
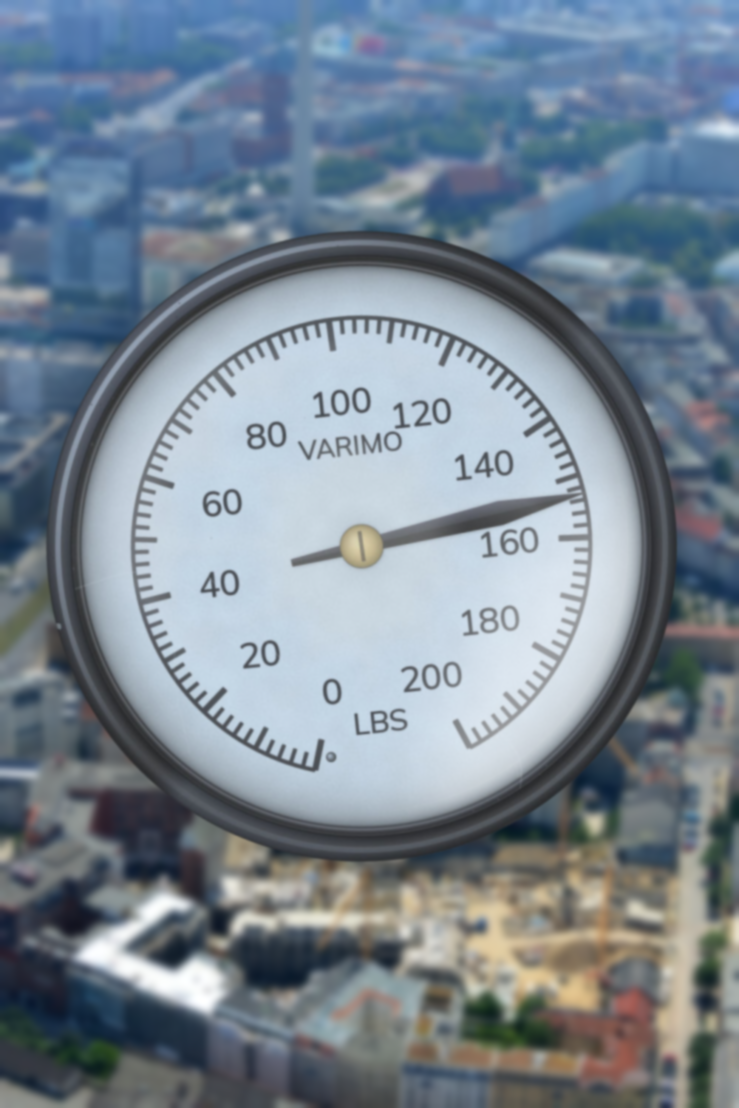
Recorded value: 153,lb
